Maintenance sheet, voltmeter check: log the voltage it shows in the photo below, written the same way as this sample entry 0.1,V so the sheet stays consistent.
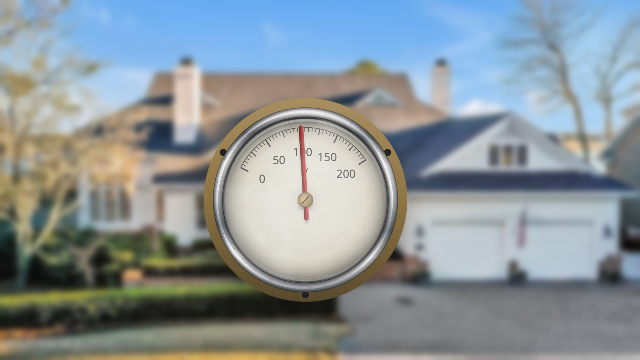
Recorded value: 100,V
